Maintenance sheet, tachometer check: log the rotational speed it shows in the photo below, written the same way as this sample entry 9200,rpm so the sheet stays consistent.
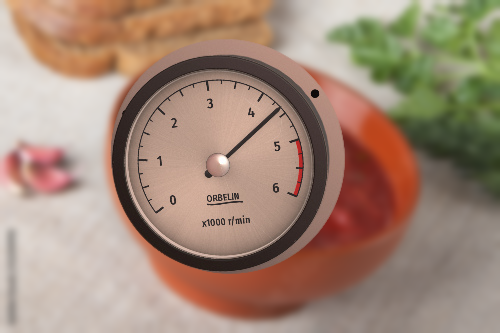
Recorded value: 4375,rpm
